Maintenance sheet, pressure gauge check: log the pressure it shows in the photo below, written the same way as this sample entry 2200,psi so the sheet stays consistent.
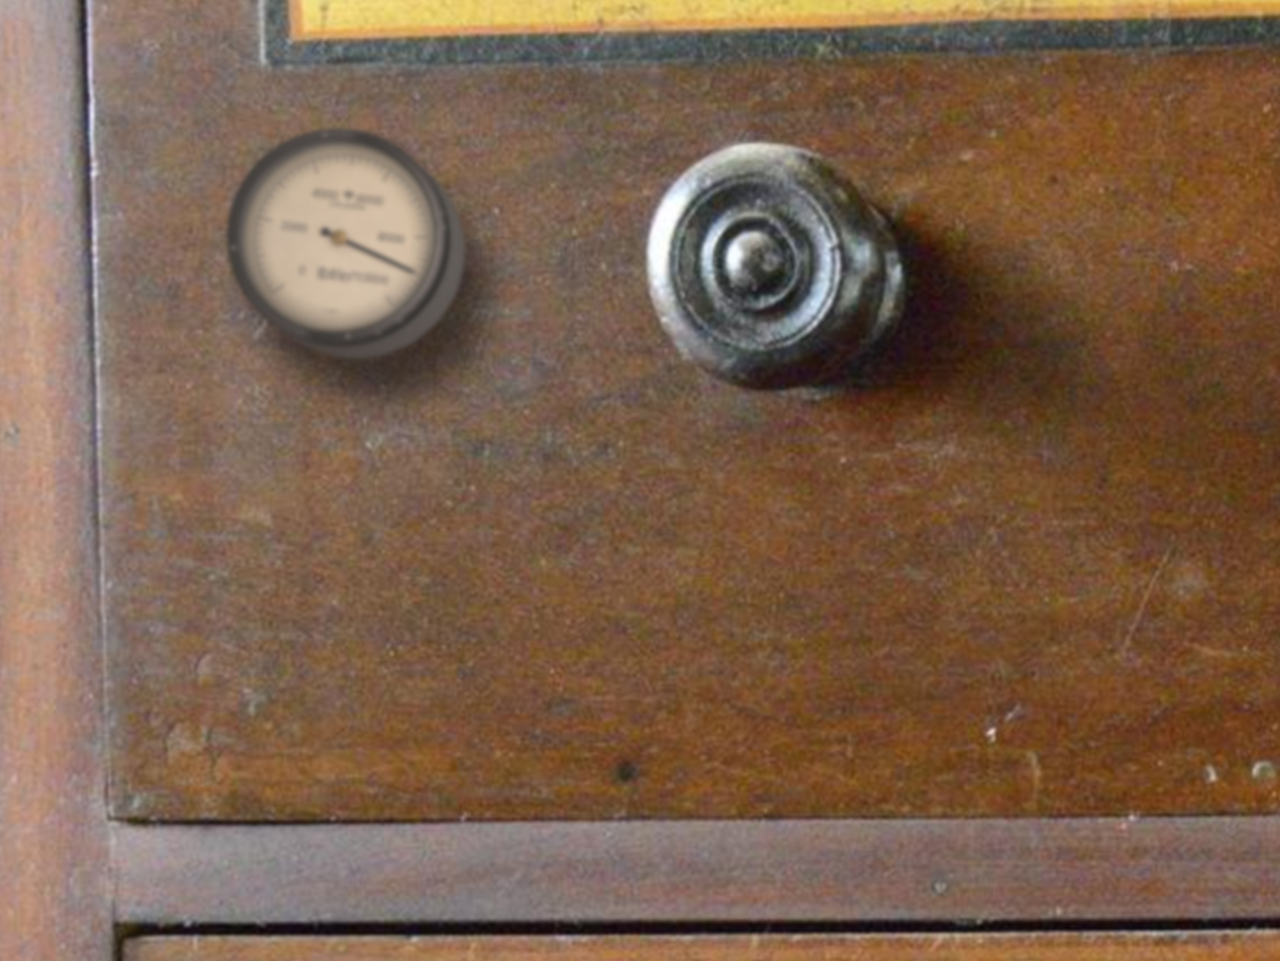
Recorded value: 9000,psi
